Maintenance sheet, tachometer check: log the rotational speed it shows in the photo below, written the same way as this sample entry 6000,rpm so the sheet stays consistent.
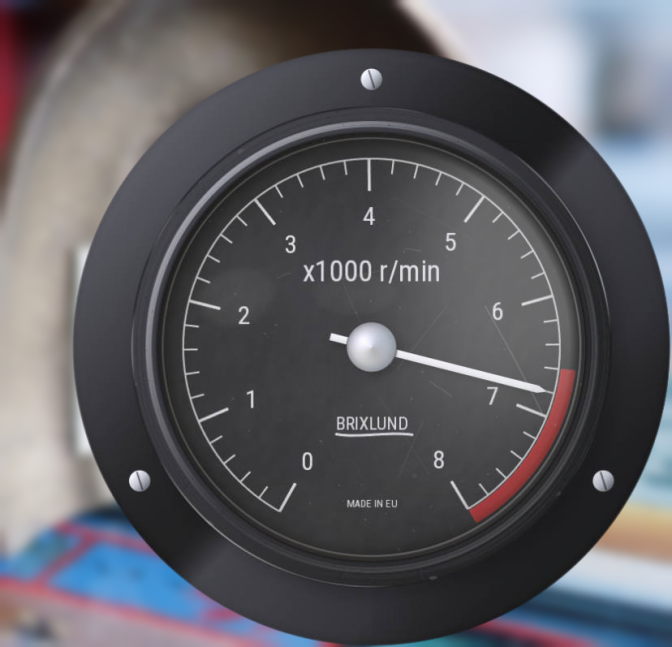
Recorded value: 6800,rpm
